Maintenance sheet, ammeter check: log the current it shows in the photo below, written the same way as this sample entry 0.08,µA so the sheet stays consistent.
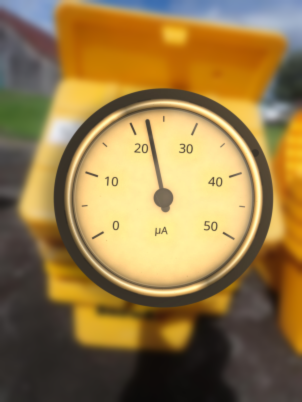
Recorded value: 22.5,µA
